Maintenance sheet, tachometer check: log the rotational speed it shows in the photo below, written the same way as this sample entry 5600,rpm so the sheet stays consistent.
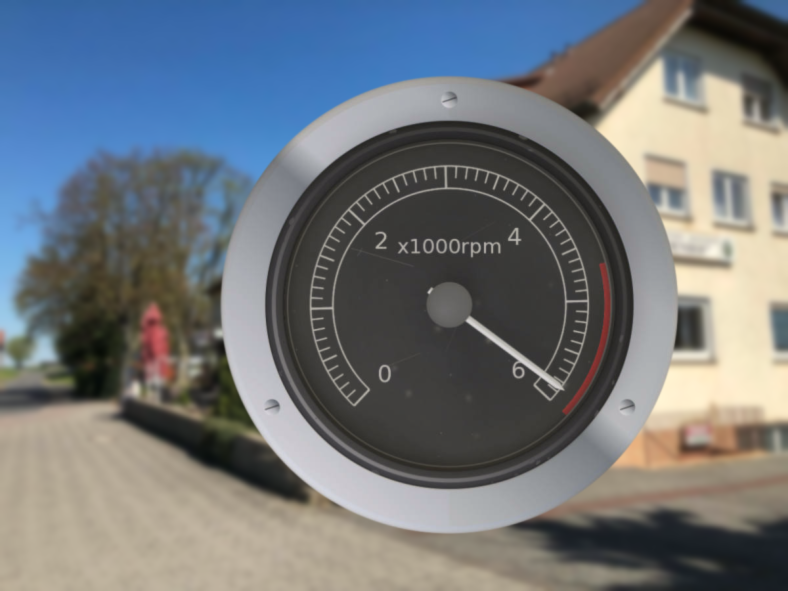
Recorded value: 5850,rpm
